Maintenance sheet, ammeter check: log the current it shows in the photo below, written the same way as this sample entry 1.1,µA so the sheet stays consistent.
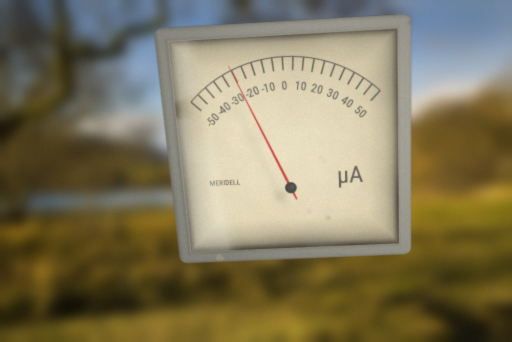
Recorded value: -25,µA
